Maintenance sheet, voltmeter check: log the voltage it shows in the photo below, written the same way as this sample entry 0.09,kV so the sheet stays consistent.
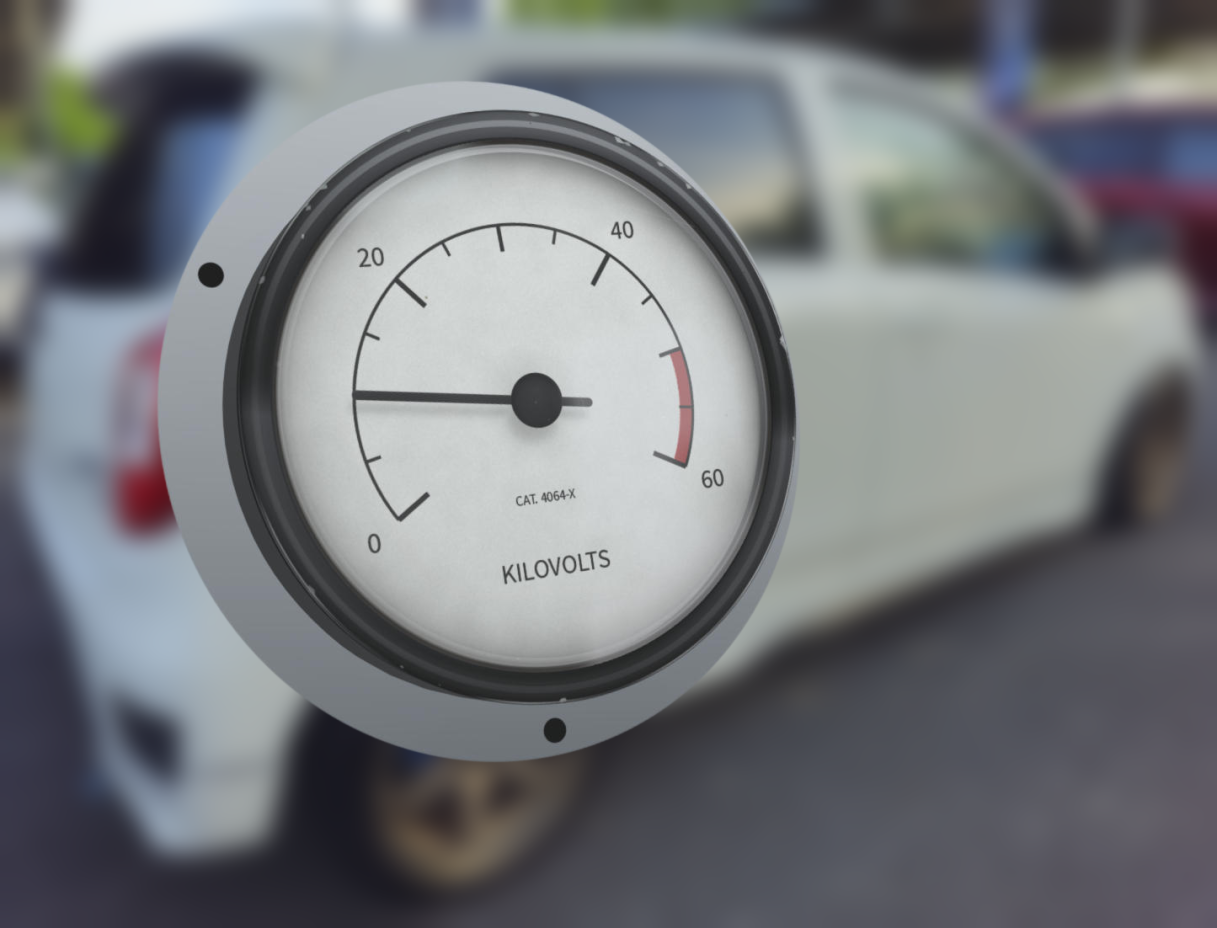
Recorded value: 10,kV
